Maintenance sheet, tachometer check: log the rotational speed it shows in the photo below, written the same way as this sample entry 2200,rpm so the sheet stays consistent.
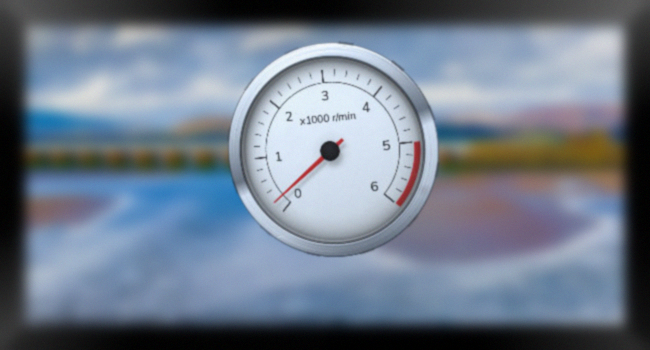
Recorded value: 200,rpm
